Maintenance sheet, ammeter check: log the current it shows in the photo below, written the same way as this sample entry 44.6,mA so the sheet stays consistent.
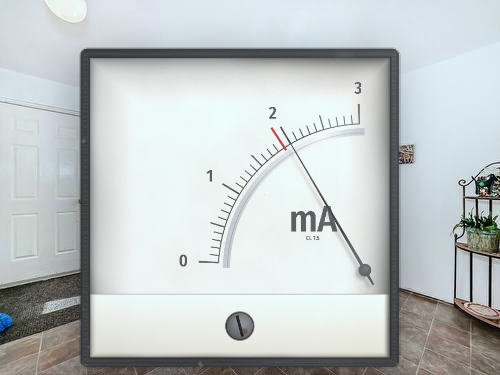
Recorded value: 2,mA
